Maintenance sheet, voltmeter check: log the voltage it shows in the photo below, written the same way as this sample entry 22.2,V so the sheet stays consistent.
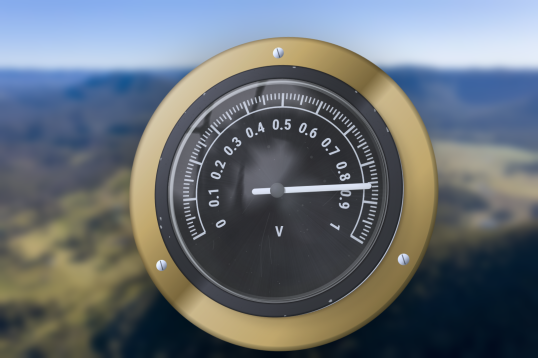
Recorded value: 0.86,V
